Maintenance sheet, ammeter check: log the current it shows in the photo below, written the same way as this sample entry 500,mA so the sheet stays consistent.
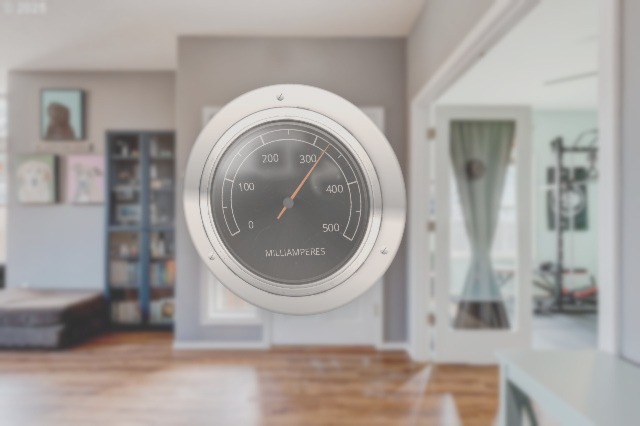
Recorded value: 325,mA
